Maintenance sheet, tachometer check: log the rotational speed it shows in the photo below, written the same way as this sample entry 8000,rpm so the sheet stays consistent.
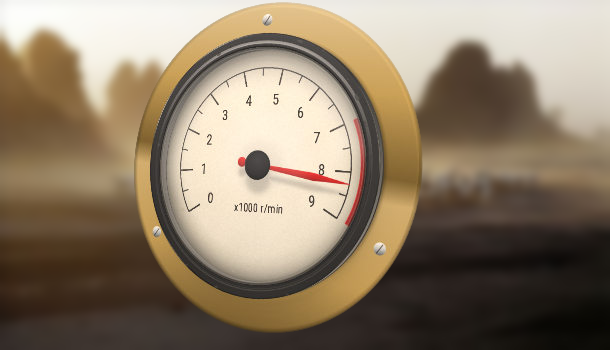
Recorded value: 8250,rpm
